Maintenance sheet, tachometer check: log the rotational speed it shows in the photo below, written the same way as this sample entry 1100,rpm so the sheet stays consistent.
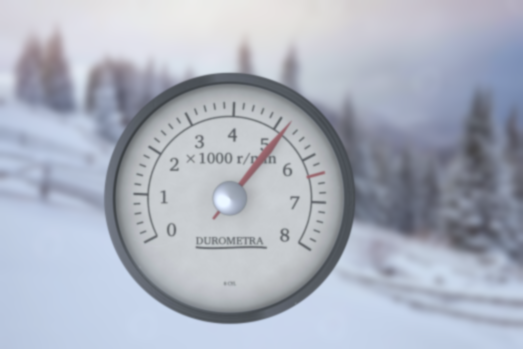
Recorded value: 5200,rpm
